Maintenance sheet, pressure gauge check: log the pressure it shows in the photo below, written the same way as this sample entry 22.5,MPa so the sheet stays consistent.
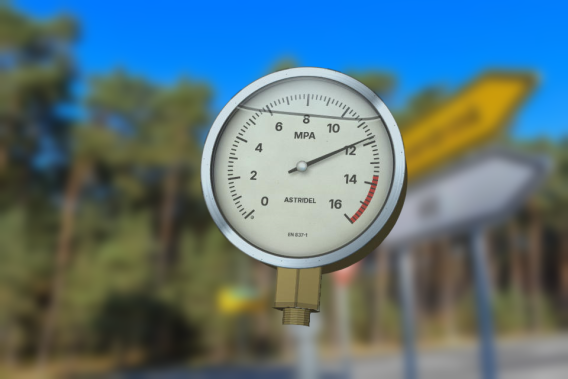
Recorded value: 11.8,MPa
